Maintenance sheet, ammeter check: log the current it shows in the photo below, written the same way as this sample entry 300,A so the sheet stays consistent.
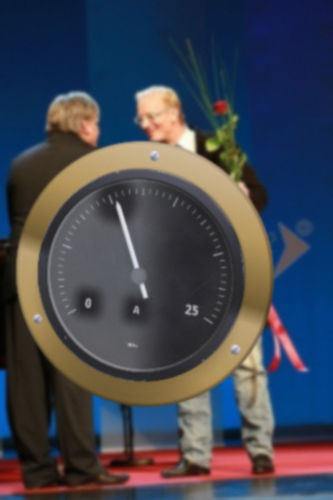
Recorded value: 10.5,A
